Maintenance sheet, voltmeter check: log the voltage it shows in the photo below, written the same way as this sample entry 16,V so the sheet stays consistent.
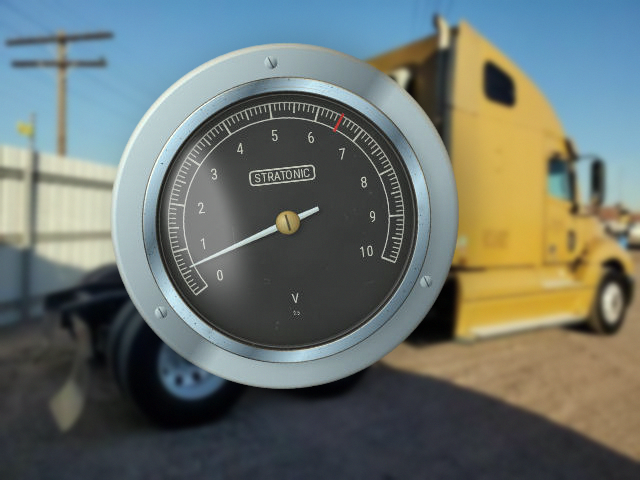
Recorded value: 0.6,V
